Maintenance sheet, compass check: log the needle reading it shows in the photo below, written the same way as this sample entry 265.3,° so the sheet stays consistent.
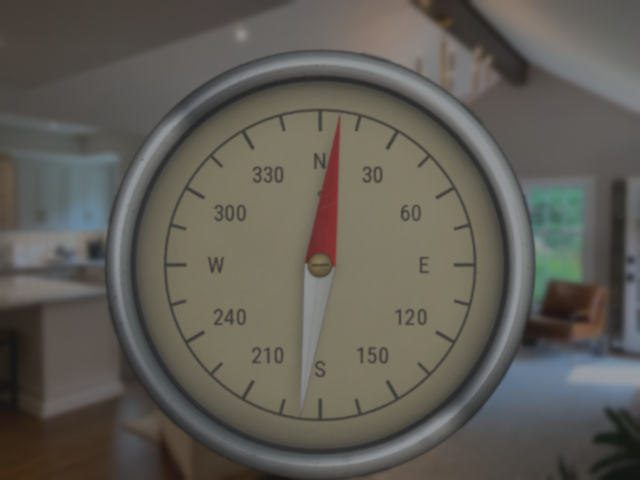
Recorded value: 7.5,°
